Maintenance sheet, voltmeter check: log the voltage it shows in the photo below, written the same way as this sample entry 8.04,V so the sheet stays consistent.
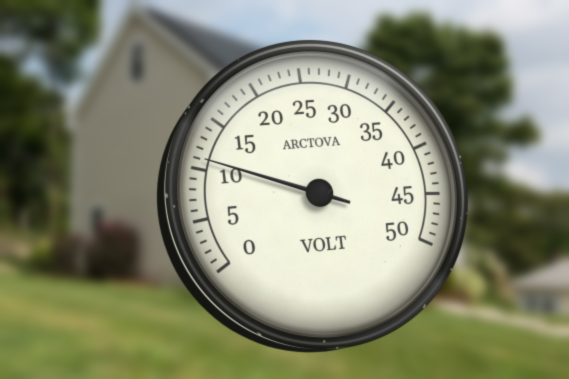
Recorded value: 11,V
